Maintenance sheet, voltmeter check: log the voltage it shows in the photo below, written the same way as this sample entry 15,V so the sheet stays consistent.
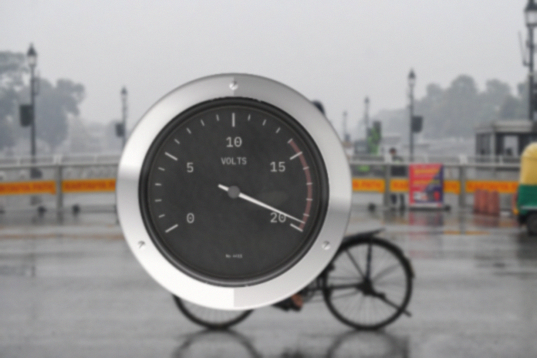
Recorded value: 19.5,V
